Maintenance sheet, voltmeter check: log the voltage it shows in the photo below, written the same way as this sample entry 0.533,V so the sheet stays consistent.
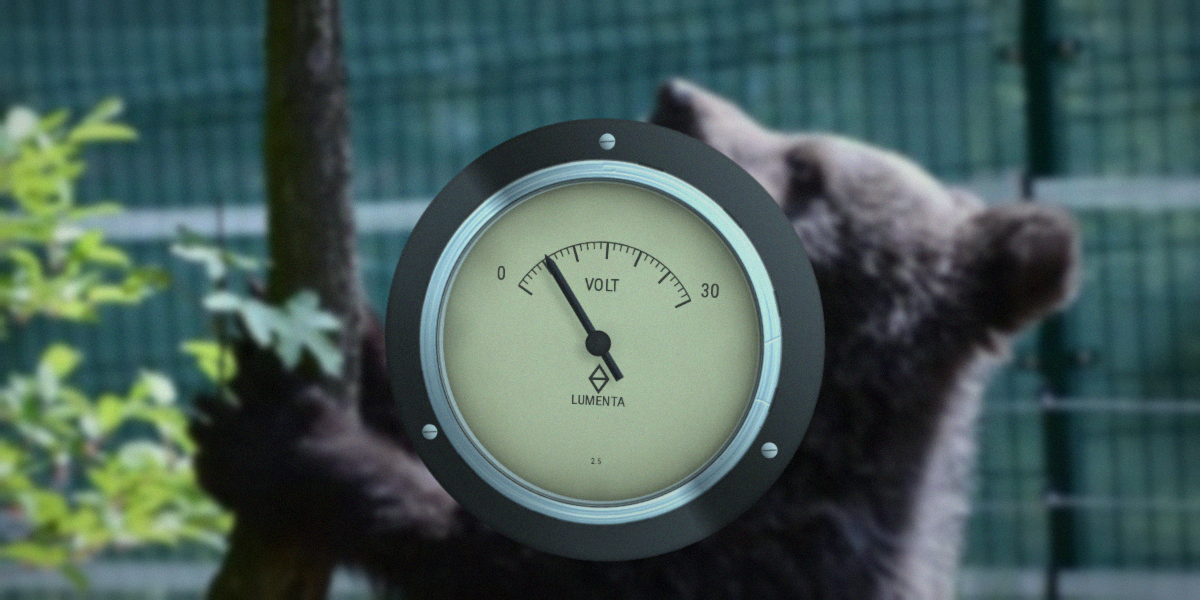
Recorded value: 6,V
